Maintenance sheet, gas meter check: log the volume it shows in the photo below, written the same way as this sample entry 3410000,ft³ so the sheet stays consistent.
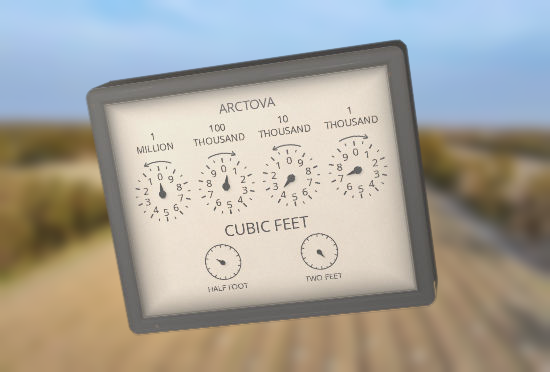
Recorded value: 3700,ft³
